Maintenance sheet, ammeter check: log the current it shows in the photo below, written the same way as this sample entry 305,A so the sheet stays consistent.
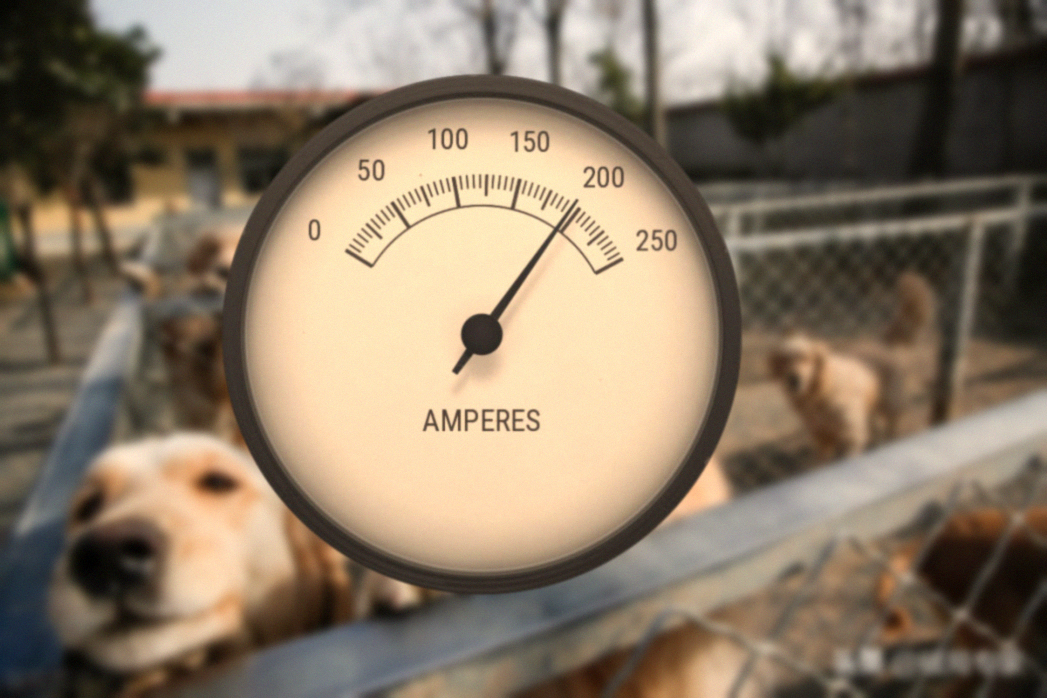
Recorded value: 195,A
